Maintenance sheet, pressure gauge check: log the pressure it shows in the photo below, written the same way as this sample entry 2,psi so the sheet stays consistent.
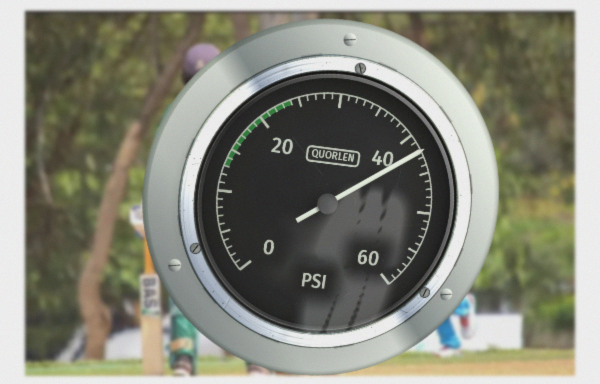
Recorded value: 42,psi
